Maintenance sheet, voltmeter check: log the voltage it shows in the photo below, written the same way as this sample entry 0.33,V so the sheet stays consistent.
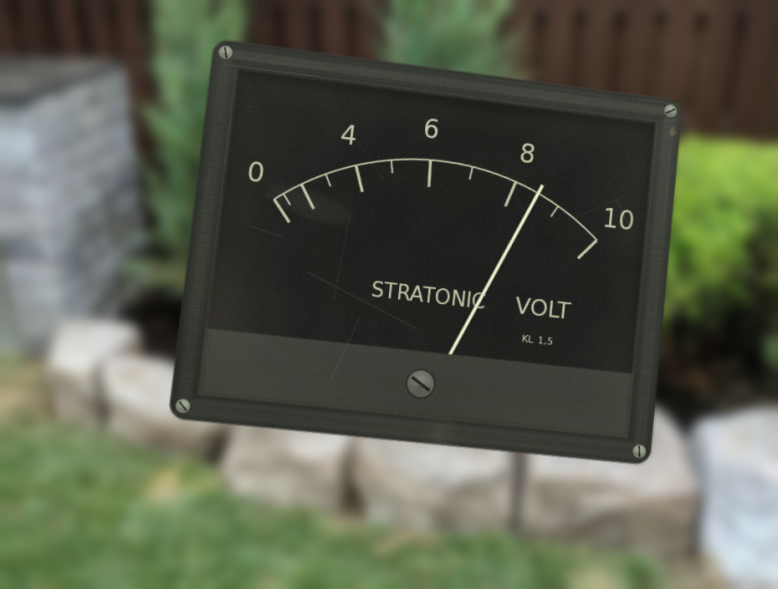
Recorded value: 8.5,V
